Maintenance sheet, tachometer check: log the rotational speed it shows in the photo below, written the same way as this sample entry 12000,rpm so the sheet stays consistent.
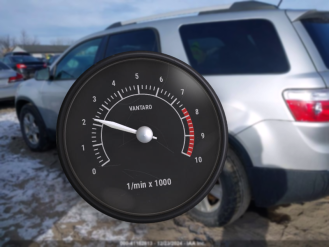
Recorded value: 2200,rpm
